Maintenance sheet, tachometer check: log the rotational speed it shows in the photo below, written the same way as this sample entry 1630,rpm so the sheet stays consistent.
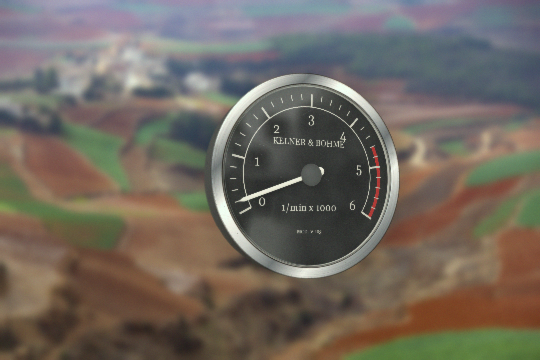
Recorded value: 200,rpm
